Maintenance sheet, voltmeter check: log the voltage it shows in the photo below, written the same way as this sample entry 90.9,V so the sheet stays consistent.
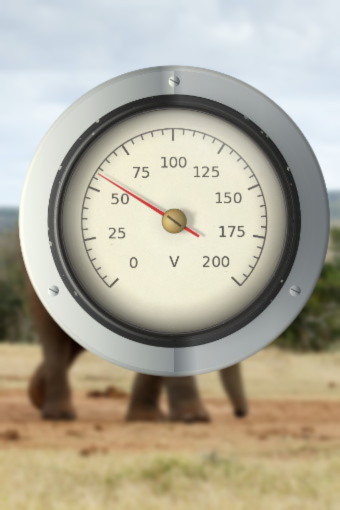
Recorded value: 57.5,V
